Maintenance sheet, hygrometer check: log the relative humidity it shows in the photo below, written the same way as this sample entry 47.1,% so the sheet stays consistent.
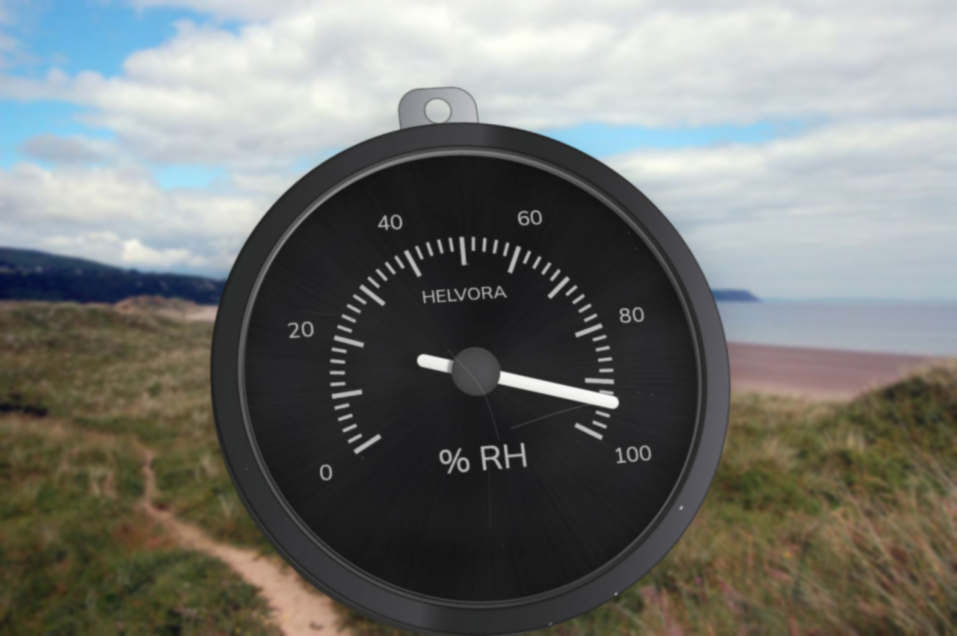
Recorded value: 94,%
